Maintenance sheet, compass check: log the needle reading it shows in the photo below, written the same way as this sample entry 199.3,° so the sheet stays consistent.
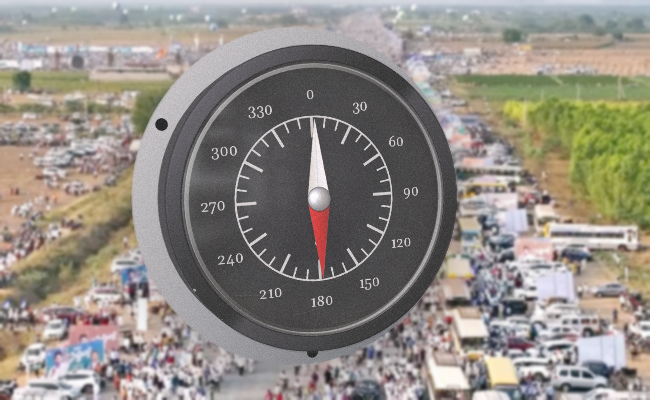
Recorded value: 180,°
